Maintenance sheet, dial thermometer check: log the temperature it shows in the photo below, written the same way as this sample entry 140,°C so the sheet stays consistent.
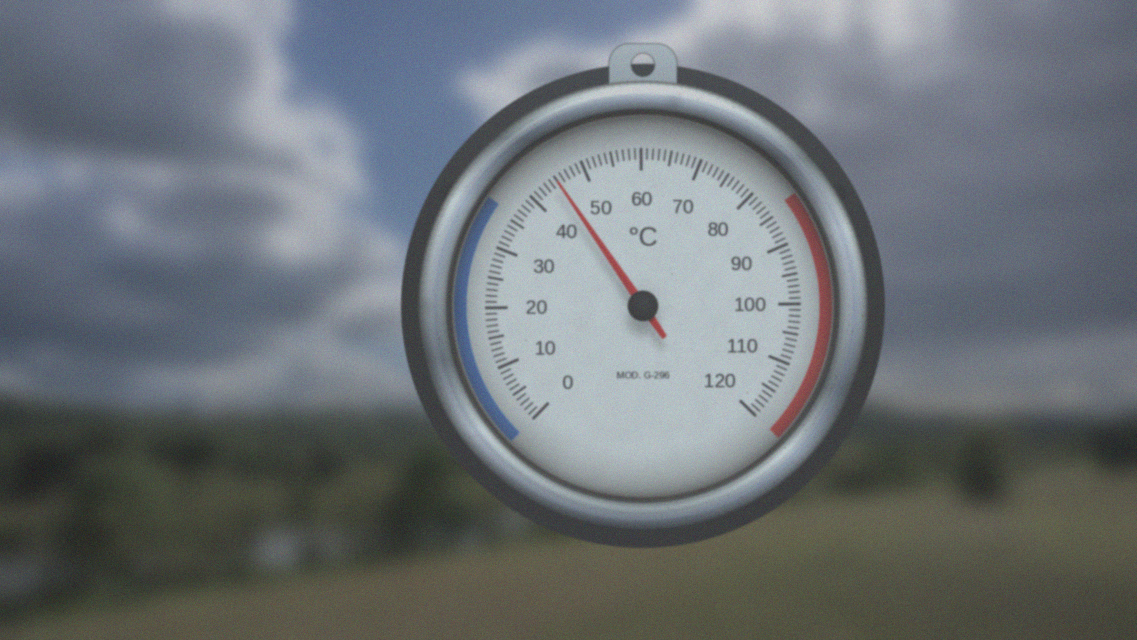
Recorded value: 45,°C
